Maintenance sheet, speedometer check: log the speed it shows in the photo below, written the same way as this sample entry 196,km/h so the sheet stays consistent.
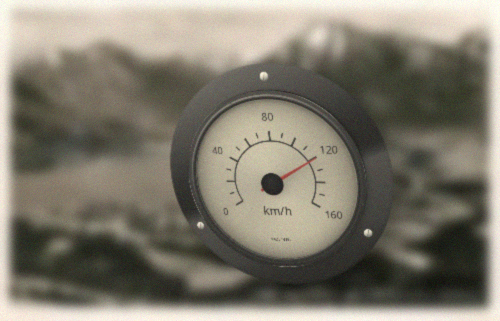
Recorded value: 120,km/h
